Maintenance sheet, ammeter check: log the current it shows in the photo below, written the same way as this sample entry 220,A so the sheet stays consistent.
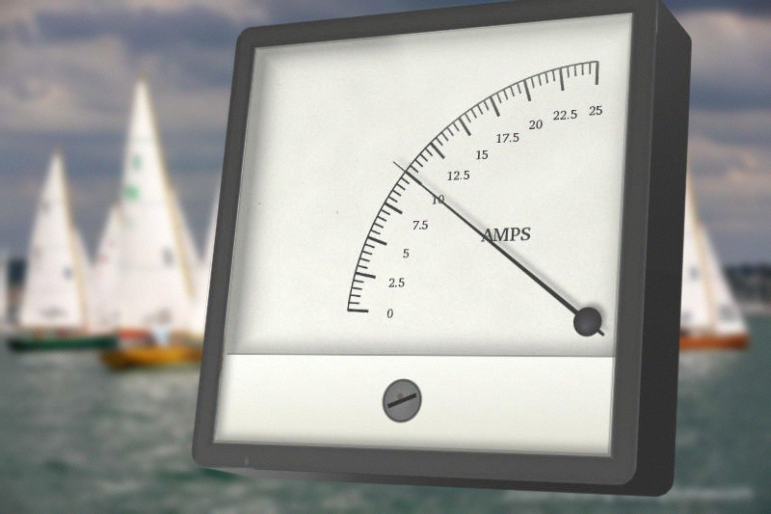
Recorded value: 10,A
